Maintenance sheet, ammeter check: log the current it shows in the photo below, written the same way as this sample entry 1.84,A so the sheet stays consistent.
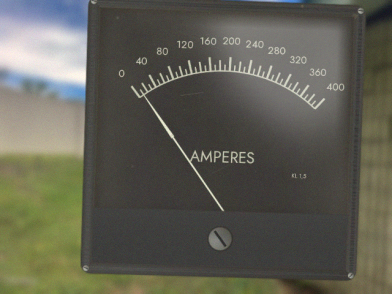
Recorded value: 10,A
